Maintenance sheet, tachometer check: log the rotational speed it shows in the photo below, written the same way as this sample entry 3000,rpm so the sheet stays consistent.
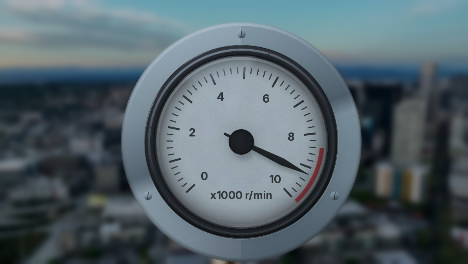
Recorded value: 9200,rpm
